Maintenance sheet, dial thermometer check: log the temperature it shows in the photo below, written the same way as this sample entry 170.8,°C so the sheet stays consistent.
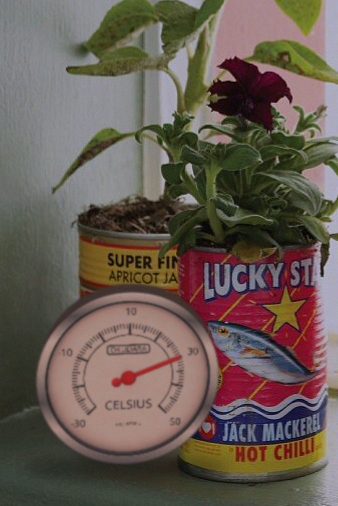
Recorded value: 30,°C
